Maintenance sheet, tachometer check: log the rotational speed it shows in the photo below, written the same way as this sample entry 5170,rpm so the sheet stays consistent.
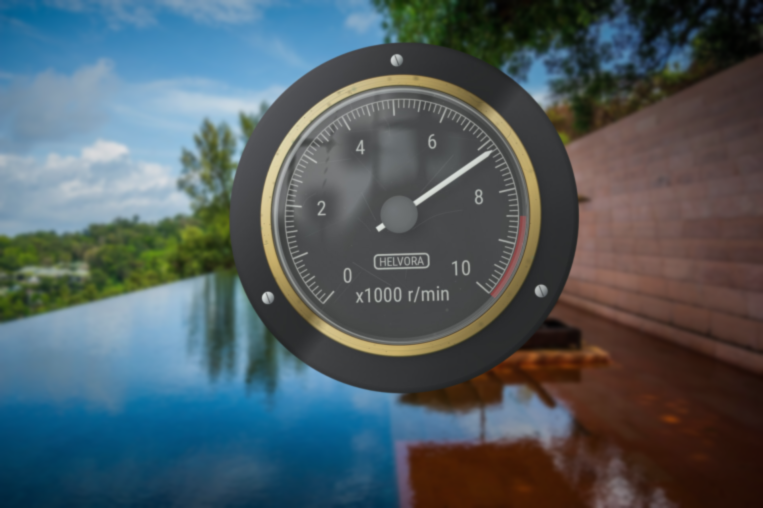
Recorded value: 7200,rpm
